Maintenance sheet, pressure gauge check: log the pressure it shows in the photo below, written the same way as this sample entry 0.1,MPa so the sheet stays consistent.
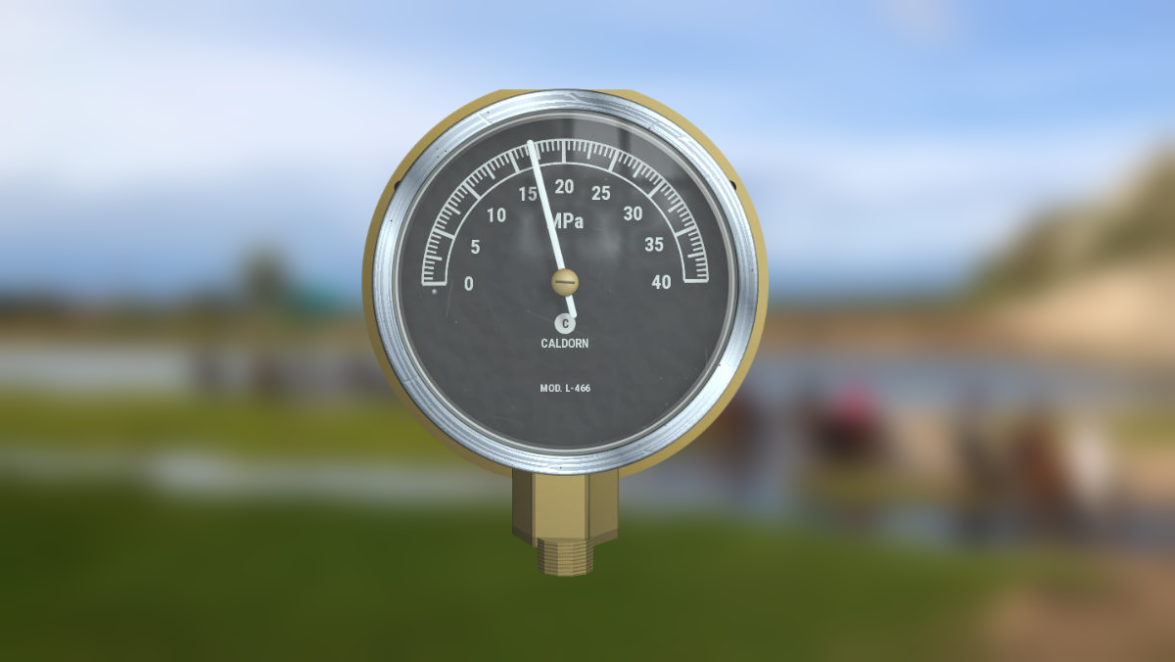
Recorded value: 17,MPa
